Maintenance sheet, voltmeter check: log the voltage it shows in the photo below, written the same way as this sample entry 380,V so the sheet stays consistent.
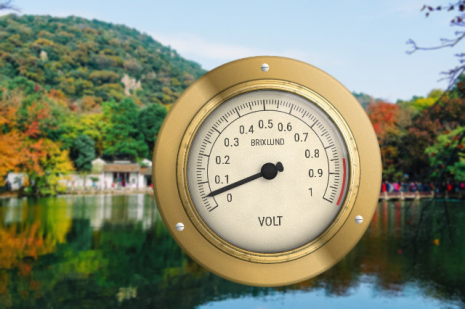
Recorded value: 0.05,V
